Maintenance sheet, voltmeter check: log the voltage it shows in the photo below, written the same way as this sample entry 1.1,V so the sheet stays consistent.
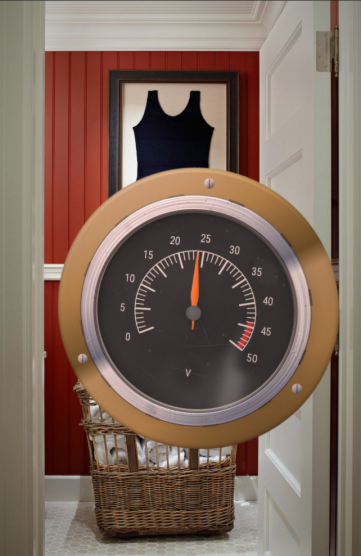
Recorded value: 24,V
